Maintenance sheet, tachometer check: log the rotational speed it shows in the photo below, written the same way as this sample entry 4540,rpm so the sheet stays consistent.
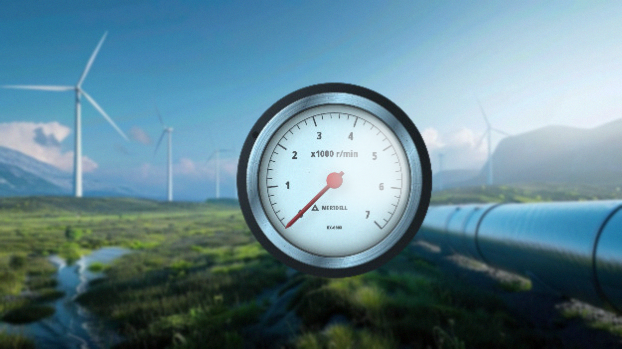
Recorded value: 0,rpm
